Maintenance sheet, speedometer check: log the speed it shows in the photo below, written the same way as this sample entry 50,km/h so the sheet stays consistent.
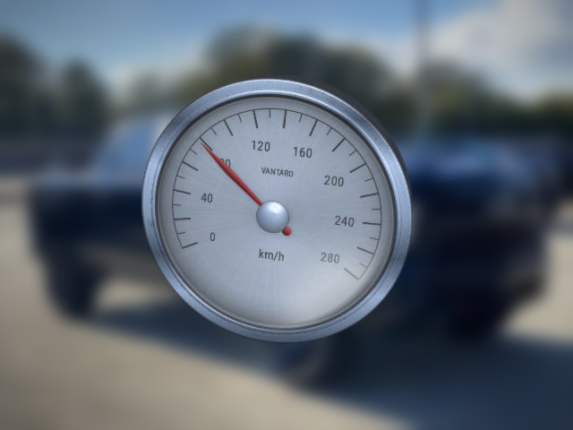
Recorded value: 80,km/h
